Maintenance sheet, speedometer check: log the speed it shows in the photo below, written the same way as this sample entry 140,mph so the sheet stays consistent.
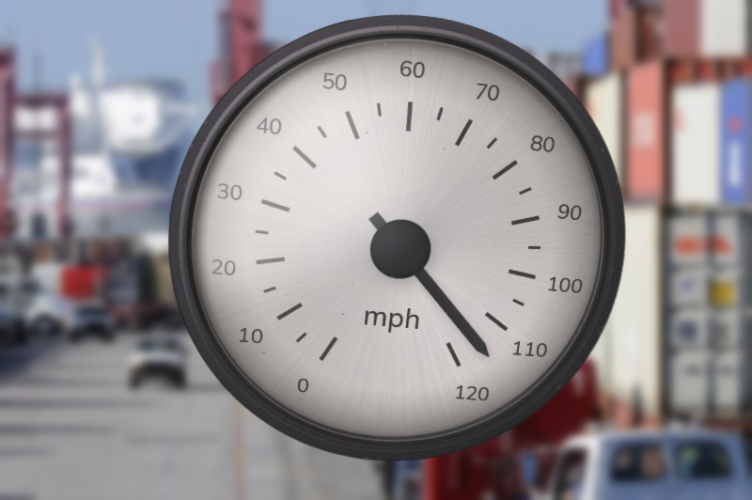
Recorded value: 115,mph
